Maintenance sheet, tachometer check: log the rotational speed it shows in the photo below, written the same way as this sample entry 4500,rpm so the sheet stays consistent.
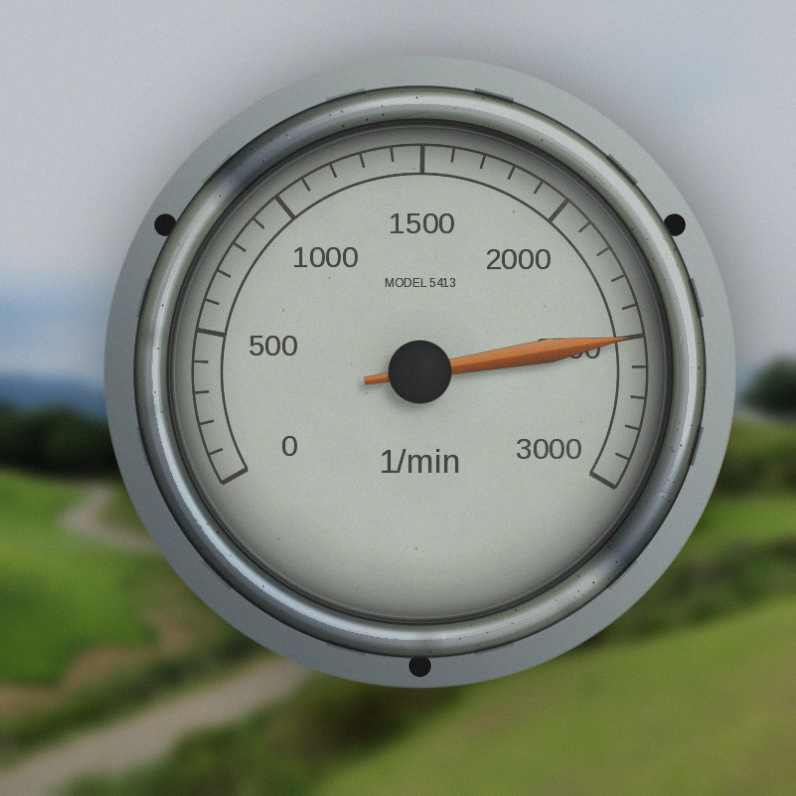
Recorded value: 2500,rpm
